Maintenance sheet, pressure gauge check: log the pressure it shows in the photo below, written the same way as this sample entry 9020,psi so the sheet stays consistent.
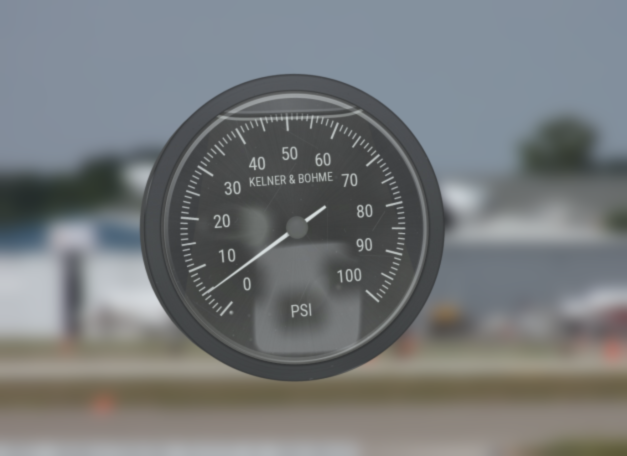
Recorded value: 5,psi
